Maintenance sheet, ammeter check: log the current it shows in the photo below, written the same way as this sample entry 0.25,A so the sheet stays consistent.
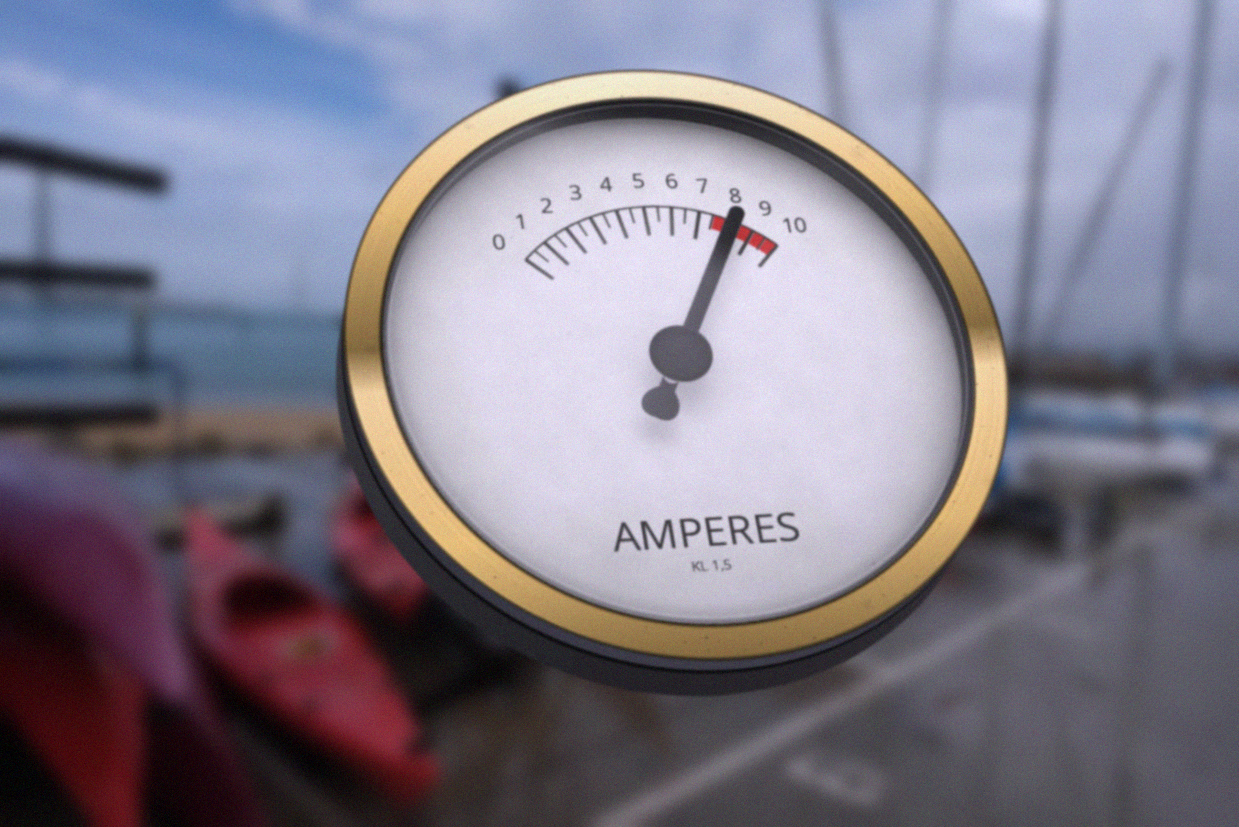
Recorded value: 8.25,A
